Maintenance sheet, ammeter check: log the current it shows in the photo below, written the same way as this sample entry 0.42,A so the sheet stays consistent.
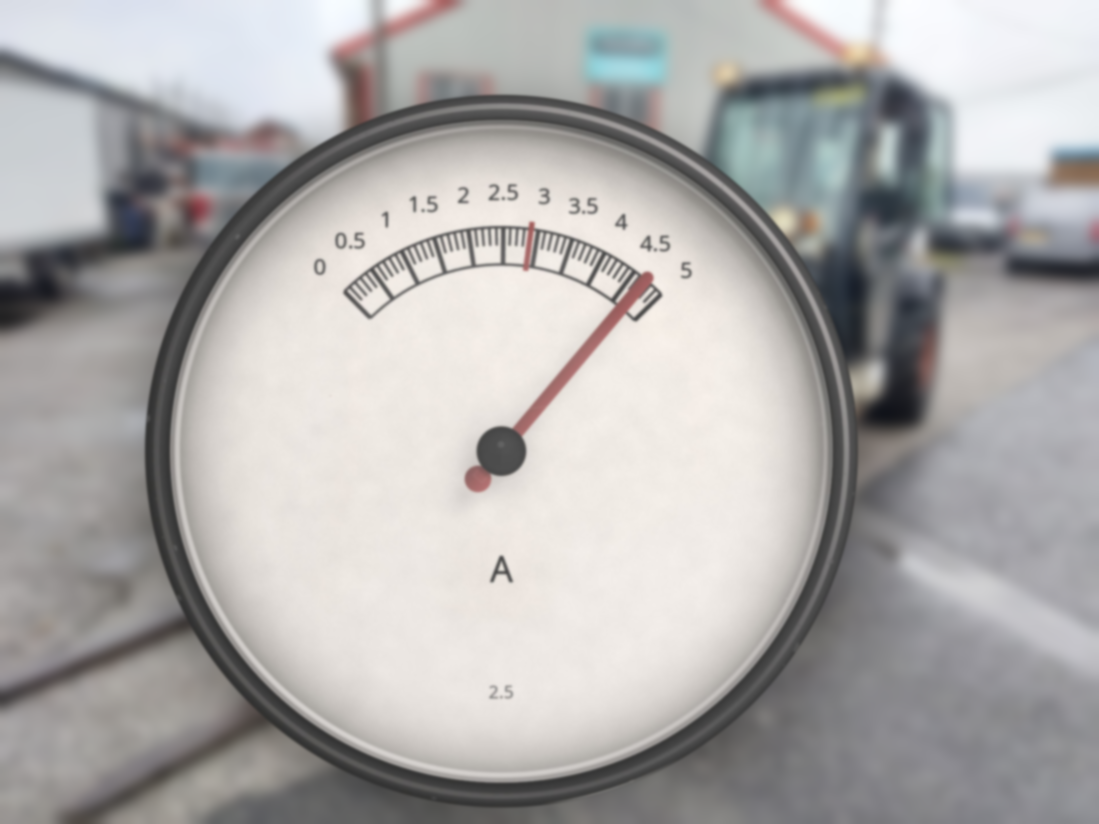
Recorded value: 4.7,A
